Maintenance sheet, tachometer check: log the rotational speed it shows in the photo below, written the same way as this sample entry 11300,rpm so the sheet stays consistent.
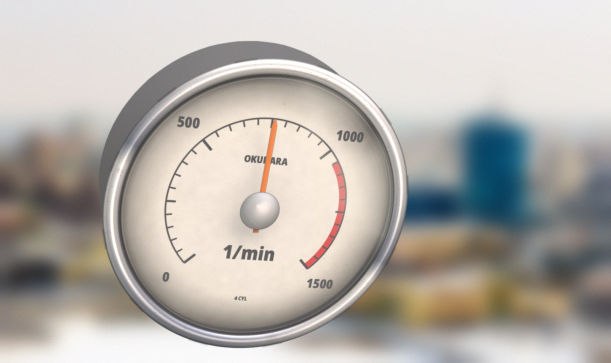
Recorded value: 750,rpm
